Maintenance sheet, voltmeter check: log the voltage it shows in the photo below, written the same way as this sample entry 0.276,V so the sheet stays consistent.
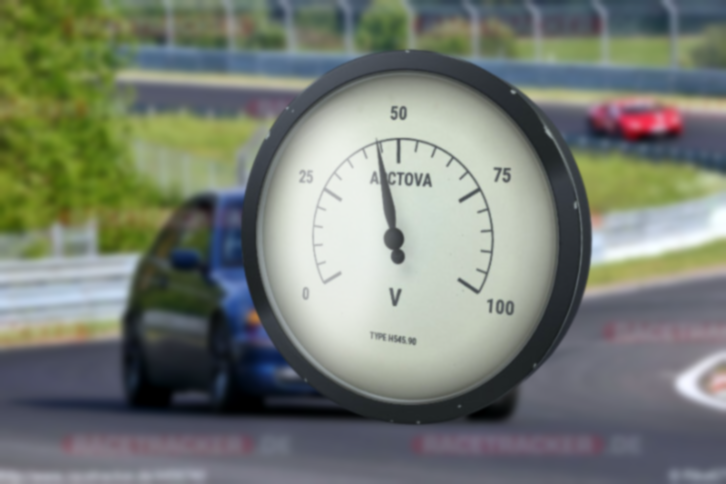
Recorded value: 45,V
